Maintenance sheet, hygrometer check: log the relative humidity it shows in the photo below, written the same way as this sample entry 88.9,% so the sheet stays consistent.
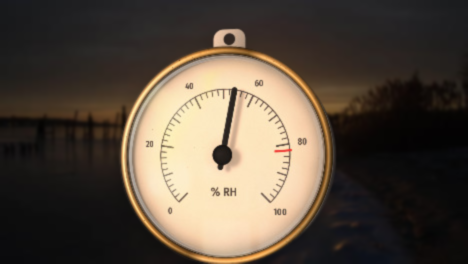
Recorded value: 54,%
